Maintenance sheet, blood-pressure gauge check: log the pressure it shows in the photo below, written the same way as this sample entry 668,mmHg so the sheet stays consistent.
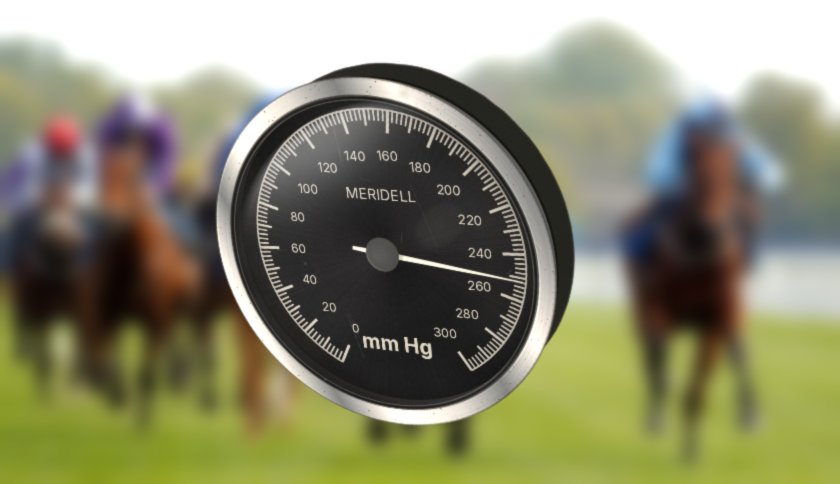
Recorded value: 250,mmHg
